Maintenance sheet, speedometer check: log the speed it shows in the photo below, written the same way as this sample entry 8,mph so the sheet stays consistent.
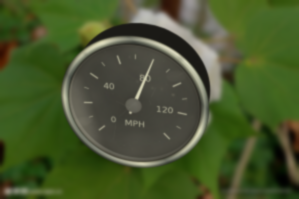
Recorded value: 80,mph
